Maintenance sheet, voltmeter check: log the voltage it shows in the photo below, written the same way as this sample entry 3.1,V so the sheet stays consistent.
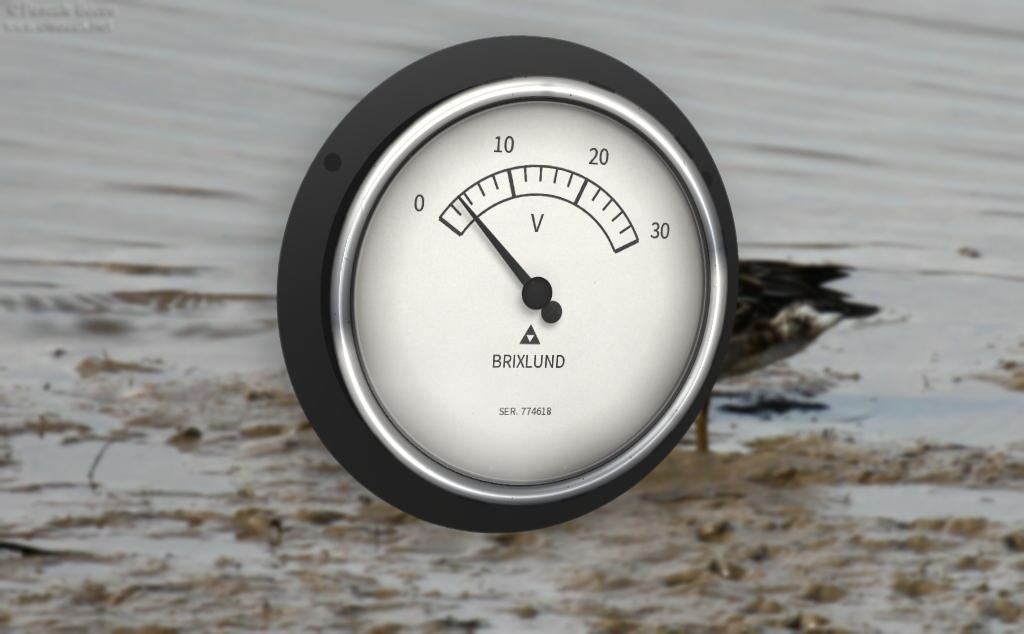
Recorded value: 3,V
